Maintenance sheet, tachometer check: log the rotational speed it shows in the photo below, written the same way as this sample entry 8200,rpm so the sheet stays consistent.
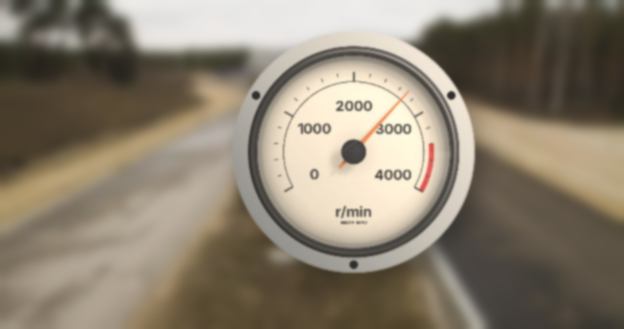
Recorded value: 2700,rpm
